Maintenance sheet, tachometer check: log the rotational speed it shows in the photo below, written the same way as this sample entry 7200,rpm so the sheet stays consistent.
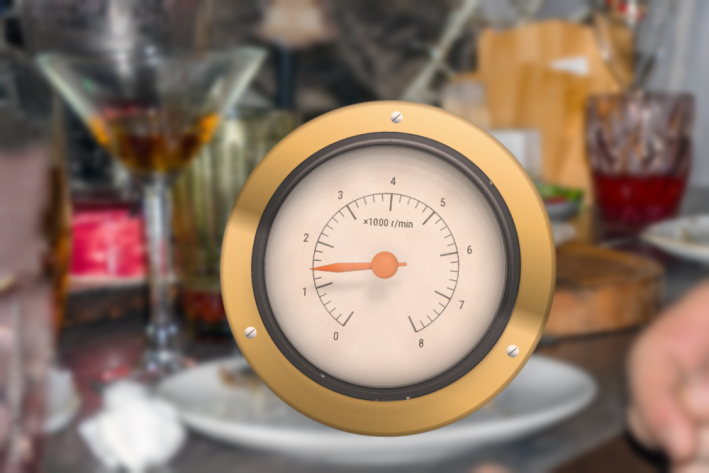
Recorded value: 1400,rpm
